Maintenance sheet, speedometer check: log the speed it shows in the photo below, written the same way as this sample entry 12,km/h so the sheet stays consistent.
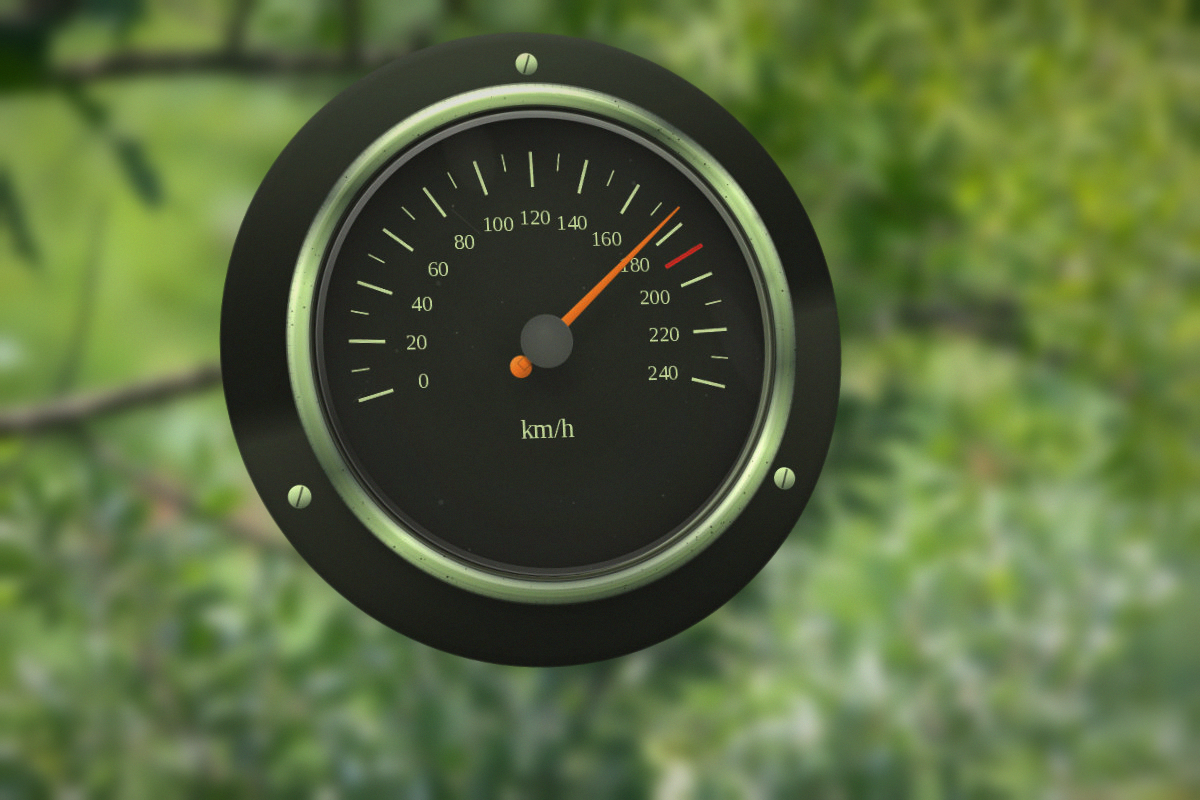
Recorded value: 175,km/h
